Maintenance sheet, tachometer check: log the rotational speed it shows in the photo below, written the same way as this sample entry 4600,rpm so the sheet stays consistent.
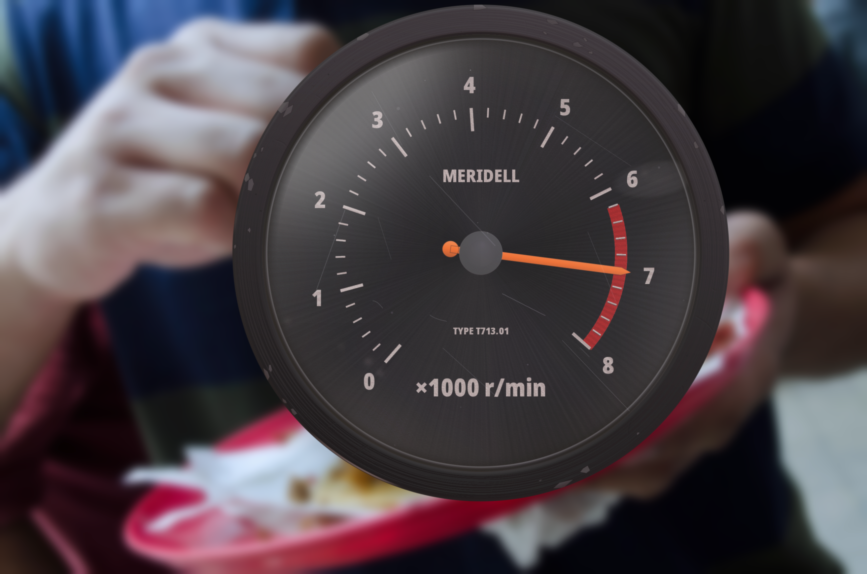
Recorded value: 7000,rpm
